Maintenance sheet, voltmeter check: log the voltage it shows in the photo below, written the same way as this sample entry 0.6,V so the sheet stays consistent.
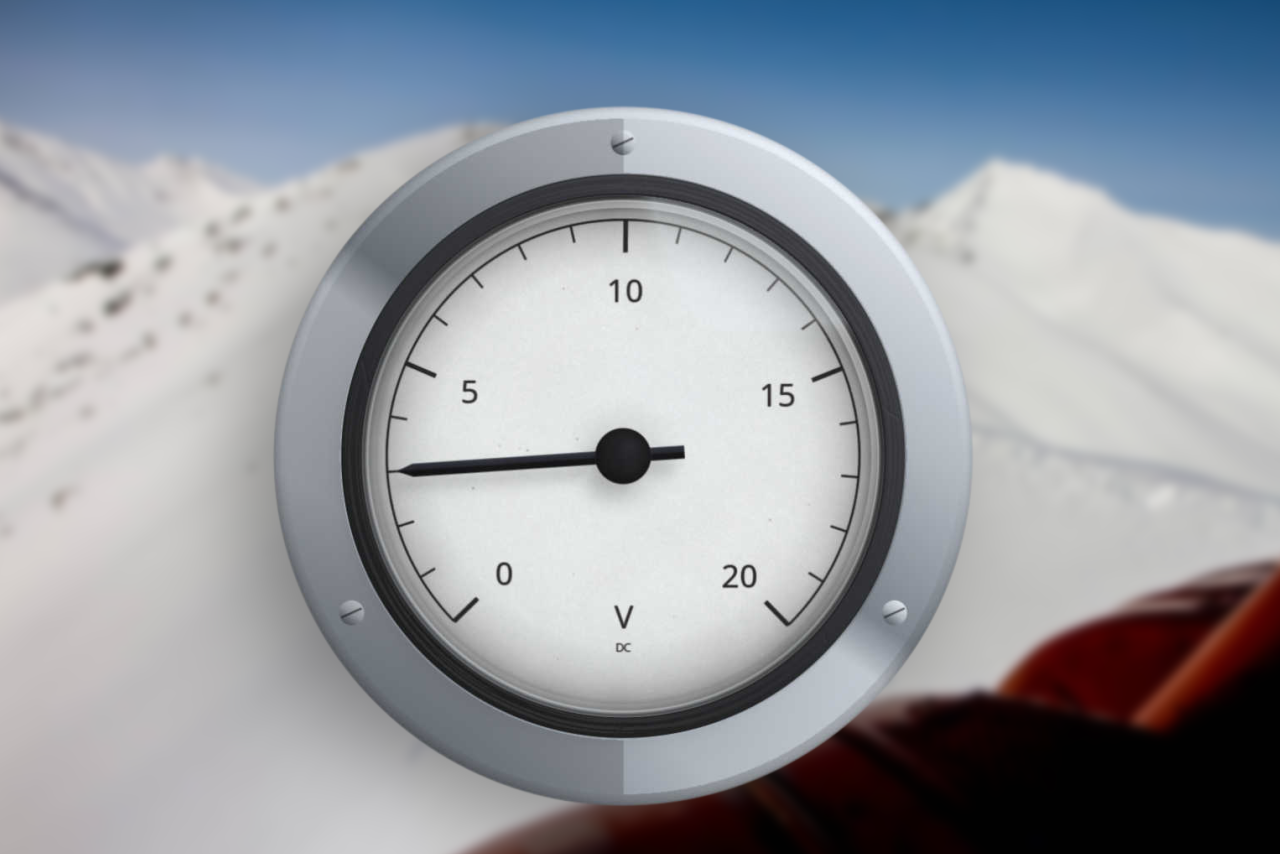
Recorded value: 3,V
